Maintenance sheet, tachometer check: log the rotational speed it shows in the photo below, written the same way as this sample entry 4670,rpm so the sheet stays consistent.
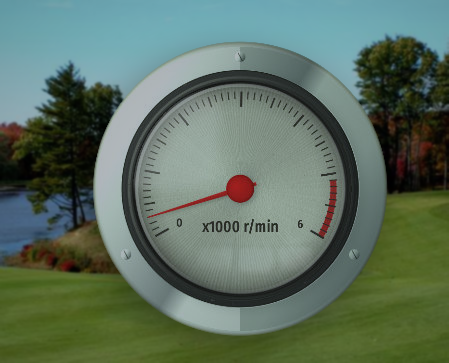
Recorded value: 300,rpm
